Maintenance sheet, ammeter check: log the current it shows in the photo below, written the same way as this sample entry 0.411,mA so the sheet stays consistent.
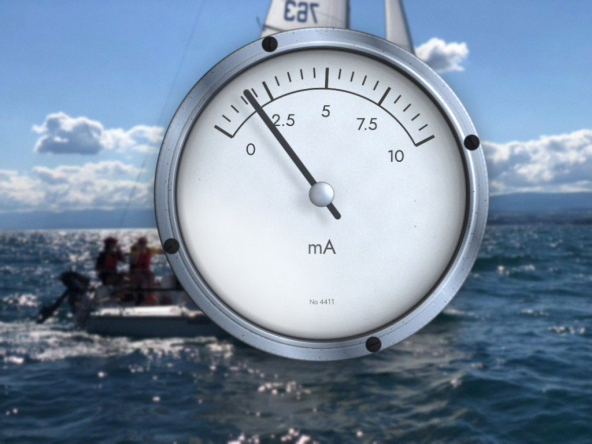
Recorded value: 1.75,mA
